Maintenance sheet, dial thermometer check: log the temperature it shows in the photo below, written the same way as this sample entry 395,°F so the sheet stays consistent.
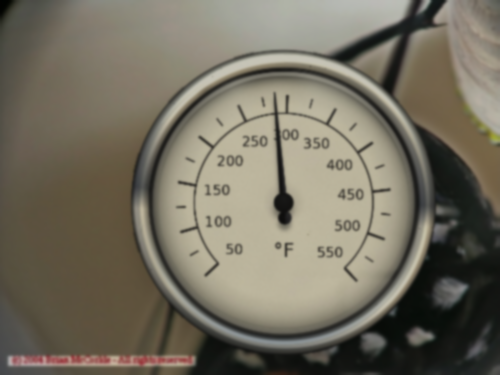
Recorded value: 287.5,°F
